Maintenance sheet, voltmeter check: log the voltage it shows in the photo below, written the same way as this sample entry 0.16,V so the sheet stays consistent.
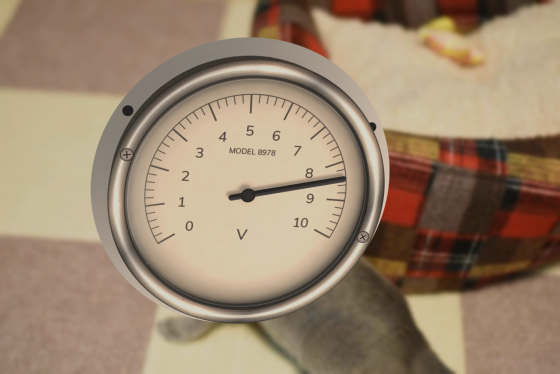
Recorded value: 8.4,V
